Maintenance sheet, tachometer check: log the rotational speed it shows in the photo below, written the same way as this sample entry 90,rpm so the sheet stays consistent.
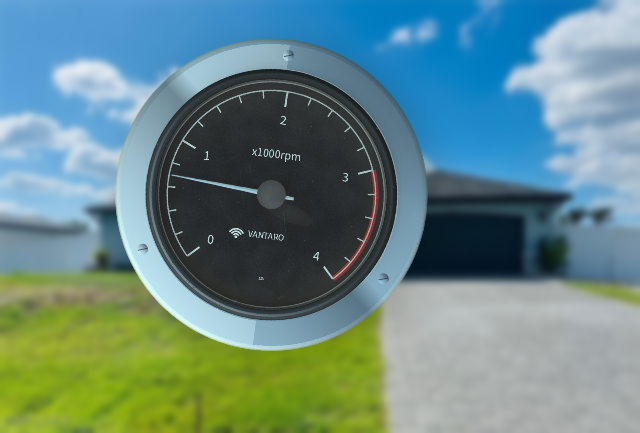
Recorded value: 700,rpm
